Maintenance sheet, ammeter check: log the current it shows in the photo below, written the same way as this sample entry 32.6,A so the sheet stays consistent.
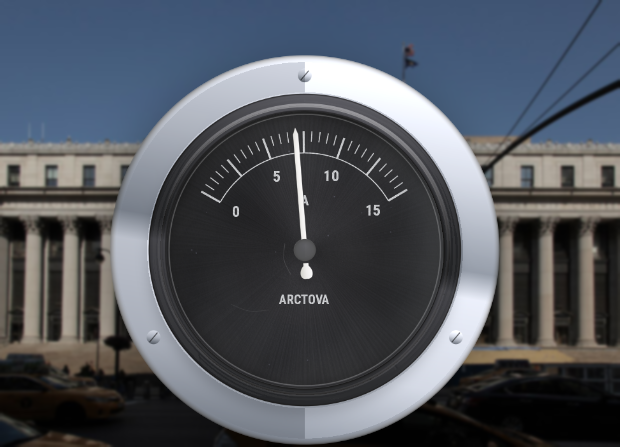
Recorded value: 7,A
